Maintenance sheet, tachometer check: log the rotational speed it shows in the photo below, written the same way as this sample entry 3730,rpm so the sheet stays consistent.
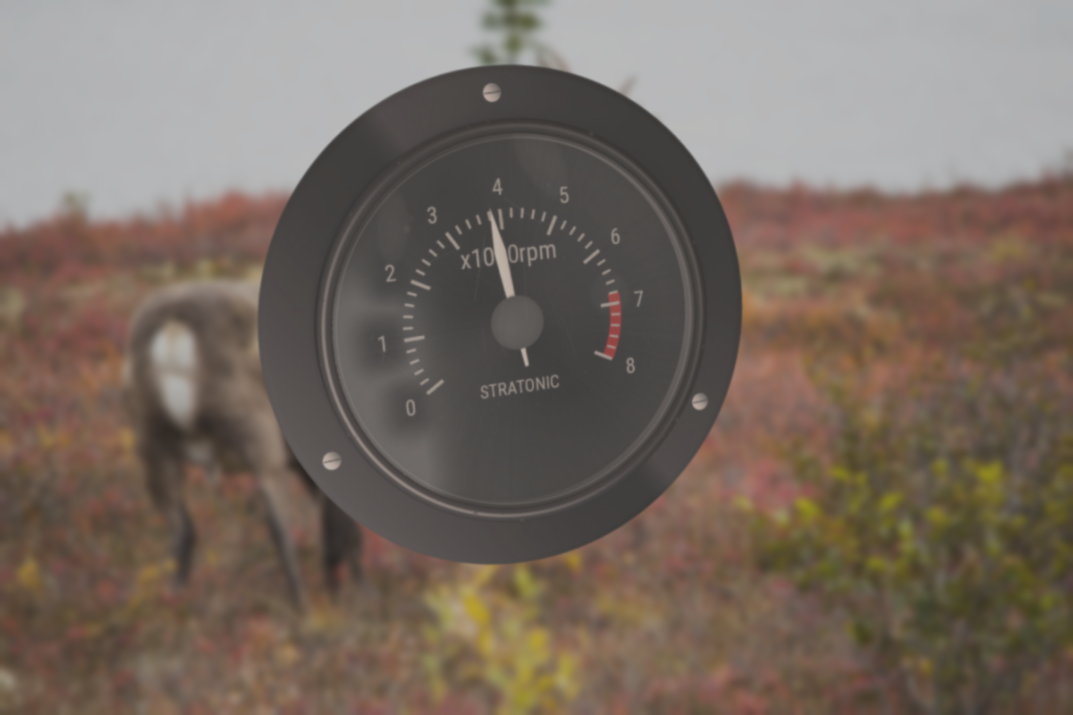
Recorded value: 3800,rpm
